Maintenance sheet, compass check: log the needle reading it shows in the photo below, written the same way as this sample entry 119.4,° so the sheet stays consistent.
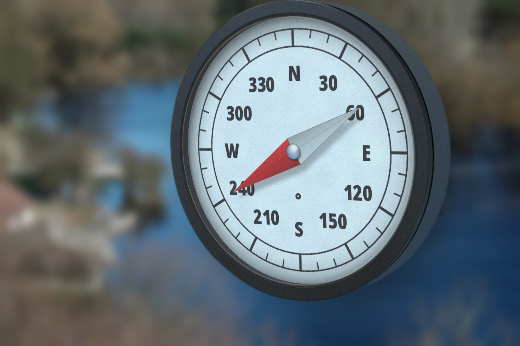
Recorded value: 240,°
